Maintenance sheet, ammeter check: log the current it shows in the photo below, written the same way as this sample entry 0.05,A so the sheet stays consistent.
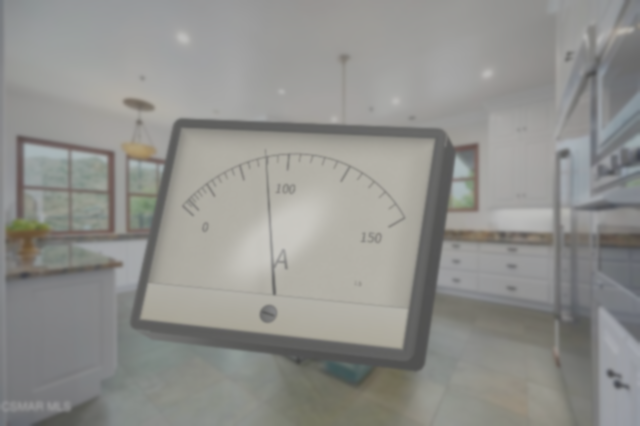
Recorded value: 90,A
